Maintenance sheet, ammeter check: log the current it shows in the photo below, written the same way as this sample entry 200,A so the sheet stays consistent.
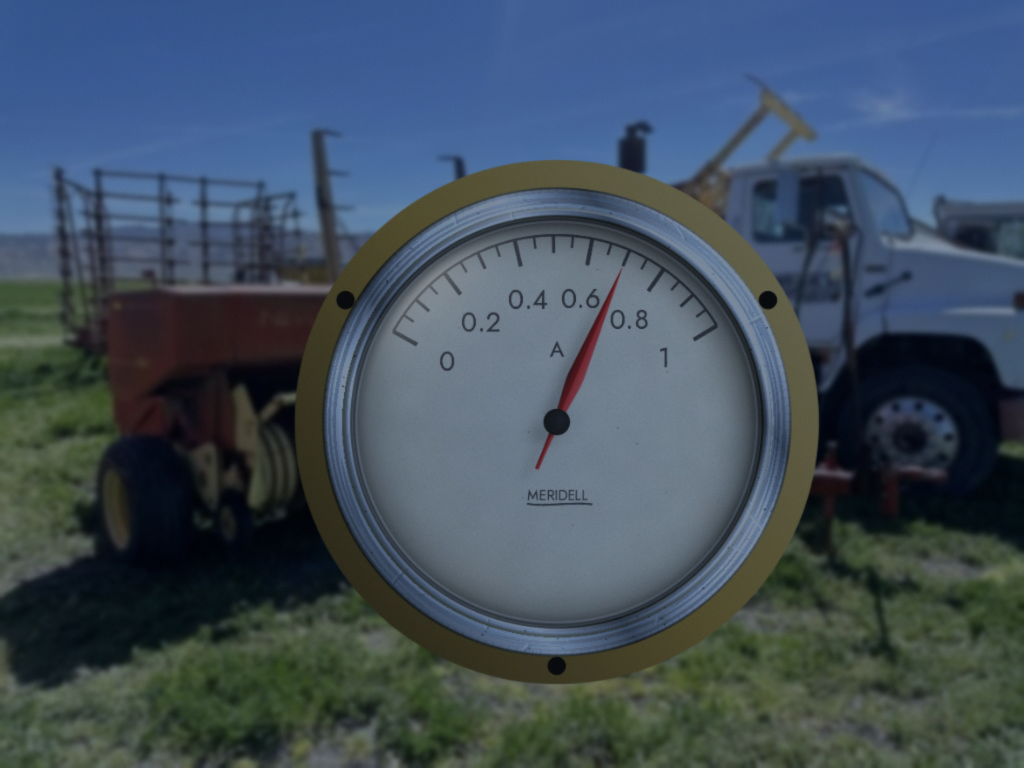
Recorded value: 0.7,A
